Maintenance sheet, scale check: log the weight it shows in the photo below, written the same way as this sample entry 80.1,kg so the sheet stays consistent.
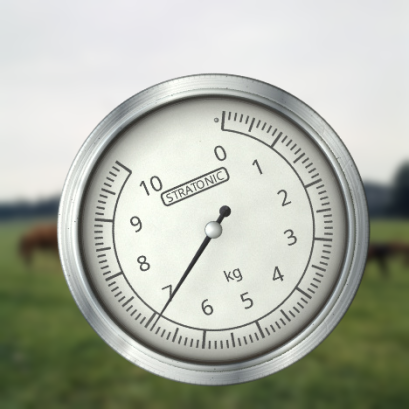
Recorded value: 6.9,kg
